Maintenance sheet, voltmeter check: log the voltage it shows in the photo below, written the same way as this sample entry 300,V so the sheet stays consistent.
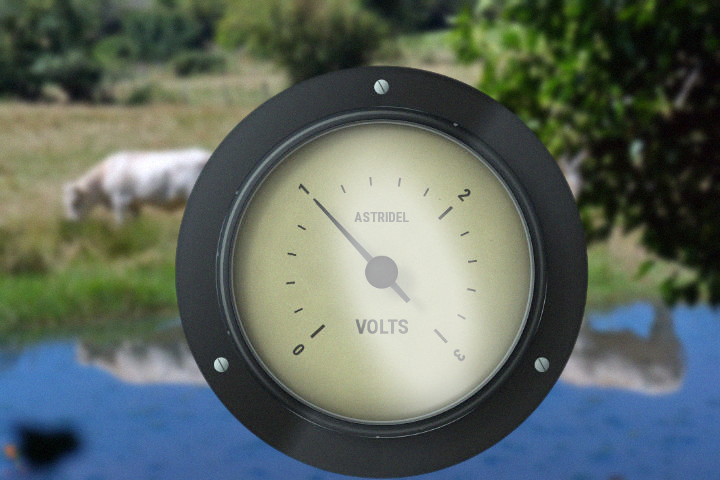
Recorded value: 1,V
